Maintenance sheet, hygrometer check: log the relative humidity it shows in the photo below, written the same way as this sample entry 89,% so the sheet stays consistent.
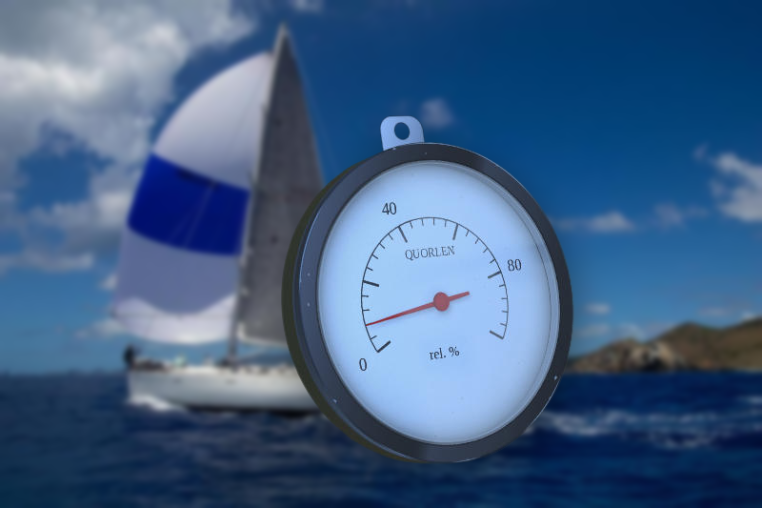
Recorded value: 8,%
